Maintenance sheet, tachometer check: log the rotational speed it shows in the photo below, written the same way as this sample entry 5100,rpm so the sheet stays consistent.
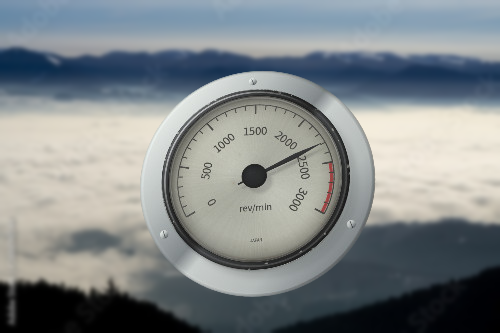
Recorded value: 2300,rpm
